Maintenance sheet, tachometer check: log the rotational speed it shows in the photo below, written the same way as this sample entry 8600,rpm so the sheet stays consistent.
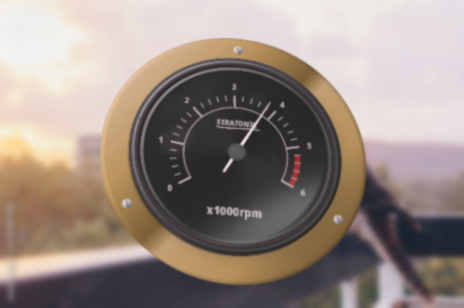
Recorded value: 3800,rpm
